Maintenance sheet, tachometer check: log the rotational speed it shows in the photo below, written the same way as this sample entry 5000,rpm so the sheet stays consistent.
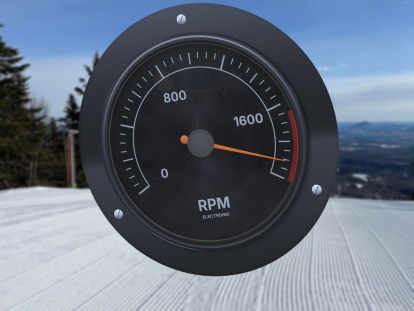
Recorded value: 1900,rpm
